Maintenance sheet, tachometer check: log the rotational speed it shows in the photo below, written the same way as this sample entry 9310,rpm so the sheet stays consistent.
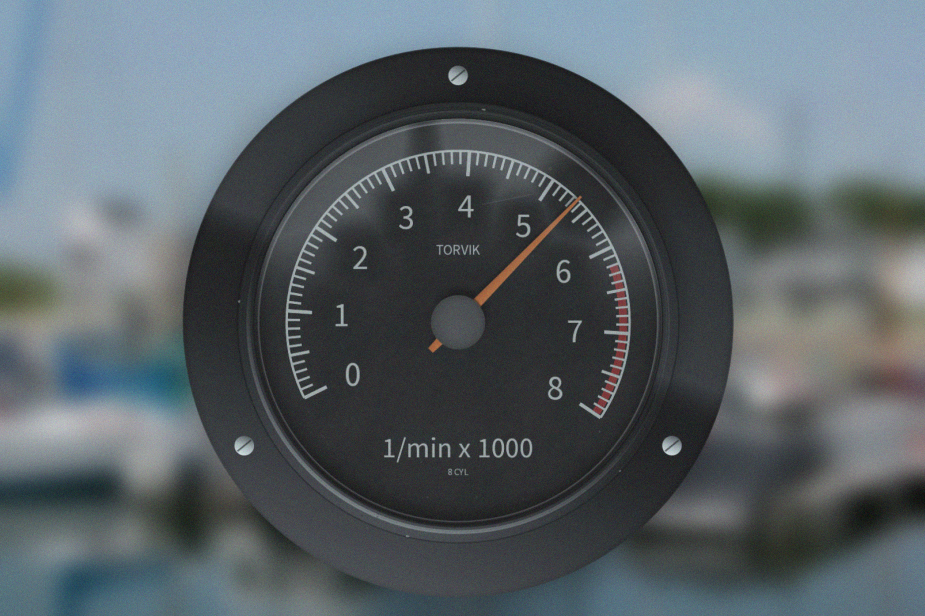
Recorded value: 5350,rpm
